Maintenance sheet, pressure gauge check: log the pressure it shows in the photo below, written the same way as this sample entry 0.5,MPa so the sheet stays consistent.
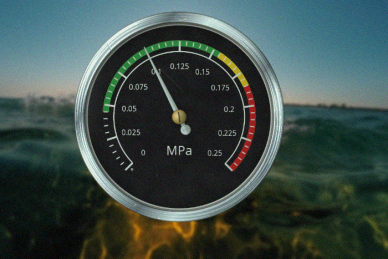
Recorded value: 0.1,MPa
